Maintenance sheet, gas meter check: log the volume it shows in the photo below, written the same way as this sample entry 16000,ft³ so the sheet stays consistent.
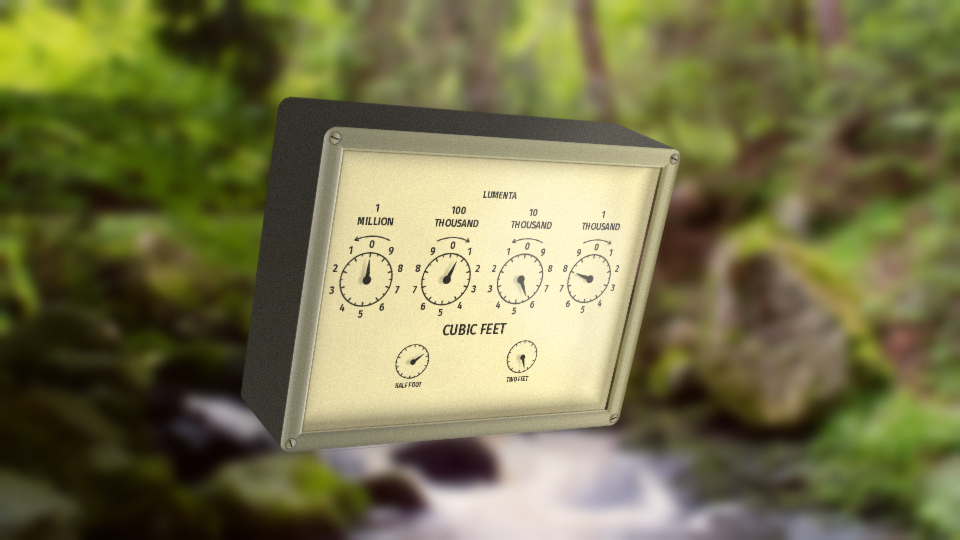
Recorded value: 5800,ft³
